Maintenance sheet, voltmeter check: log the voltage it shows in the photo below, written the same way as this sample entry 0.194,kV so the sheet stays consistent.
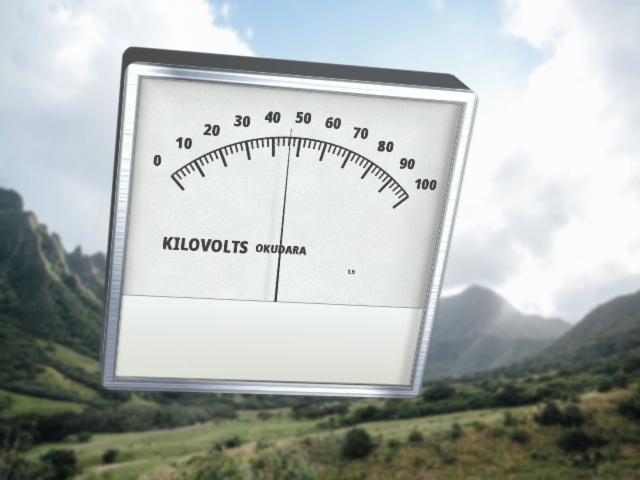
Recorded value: 46,kV
